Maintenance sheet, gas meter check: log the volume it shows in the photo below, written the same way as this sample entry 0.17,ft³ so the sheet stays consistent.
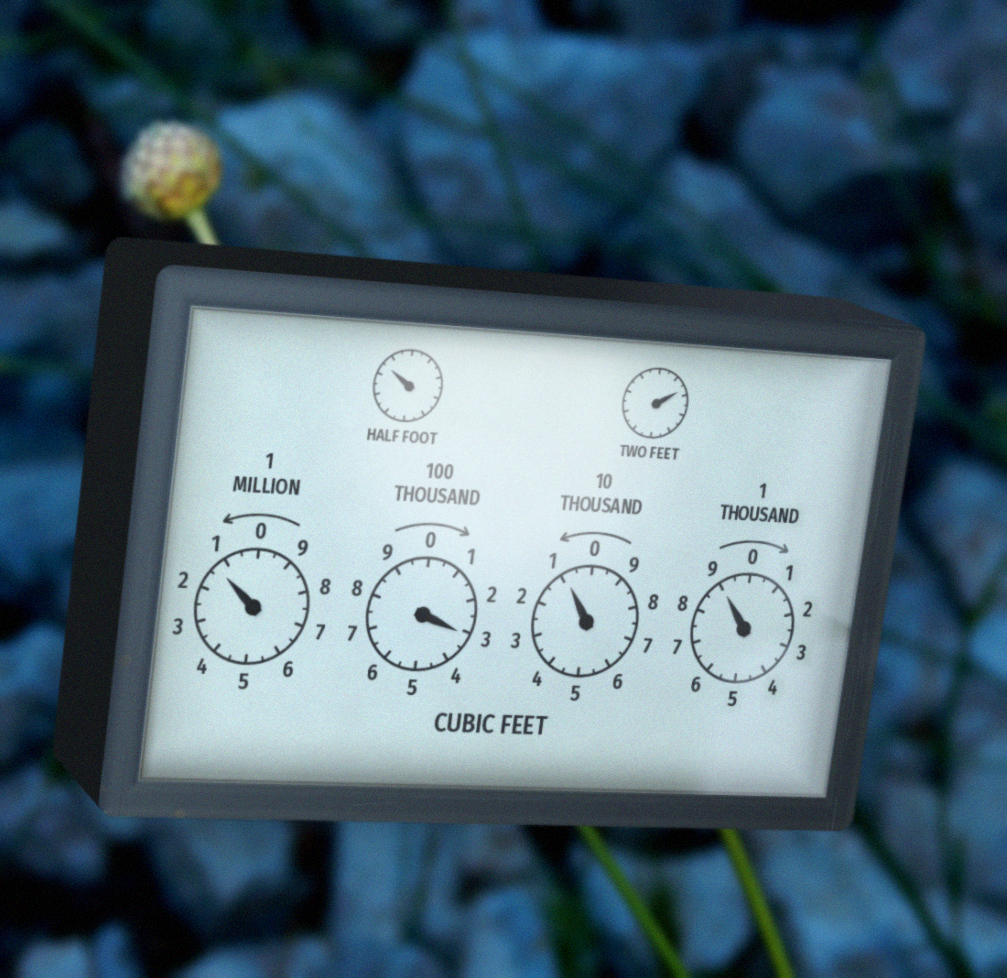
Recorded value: 130900,ft³
